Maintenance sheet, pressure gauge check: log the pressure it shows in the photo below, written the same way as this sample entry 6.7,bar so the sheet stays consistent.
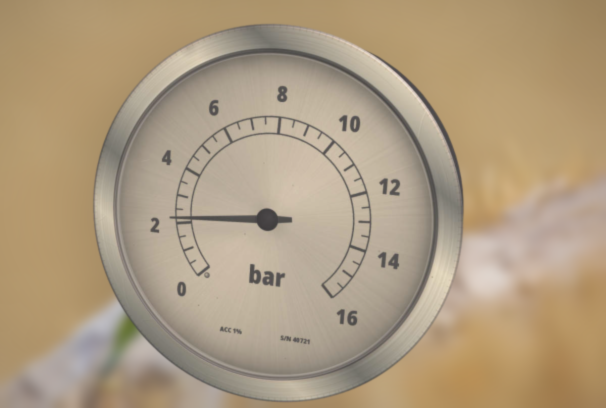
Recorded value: 2.25,bar
